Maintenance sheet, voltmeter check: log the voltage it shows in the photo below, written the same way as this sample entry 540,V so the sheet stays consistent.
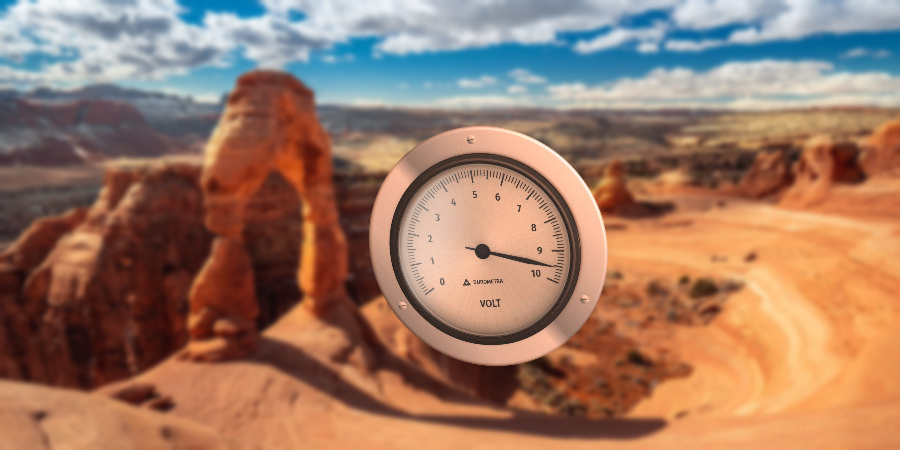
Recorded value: 9.5,V
